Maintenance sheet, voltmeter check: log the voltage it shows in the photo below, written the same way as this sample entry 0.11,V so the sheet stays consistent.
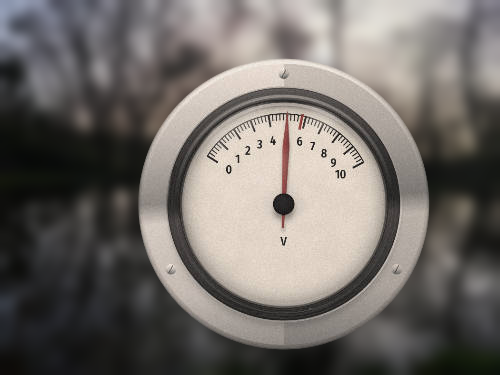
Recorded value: 5,V
